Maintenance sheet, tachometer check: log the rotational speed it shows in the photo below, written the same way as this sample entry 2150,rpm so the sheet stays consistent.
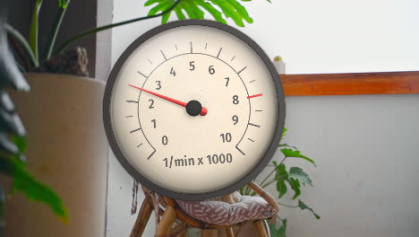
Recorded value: 2500,rpm
